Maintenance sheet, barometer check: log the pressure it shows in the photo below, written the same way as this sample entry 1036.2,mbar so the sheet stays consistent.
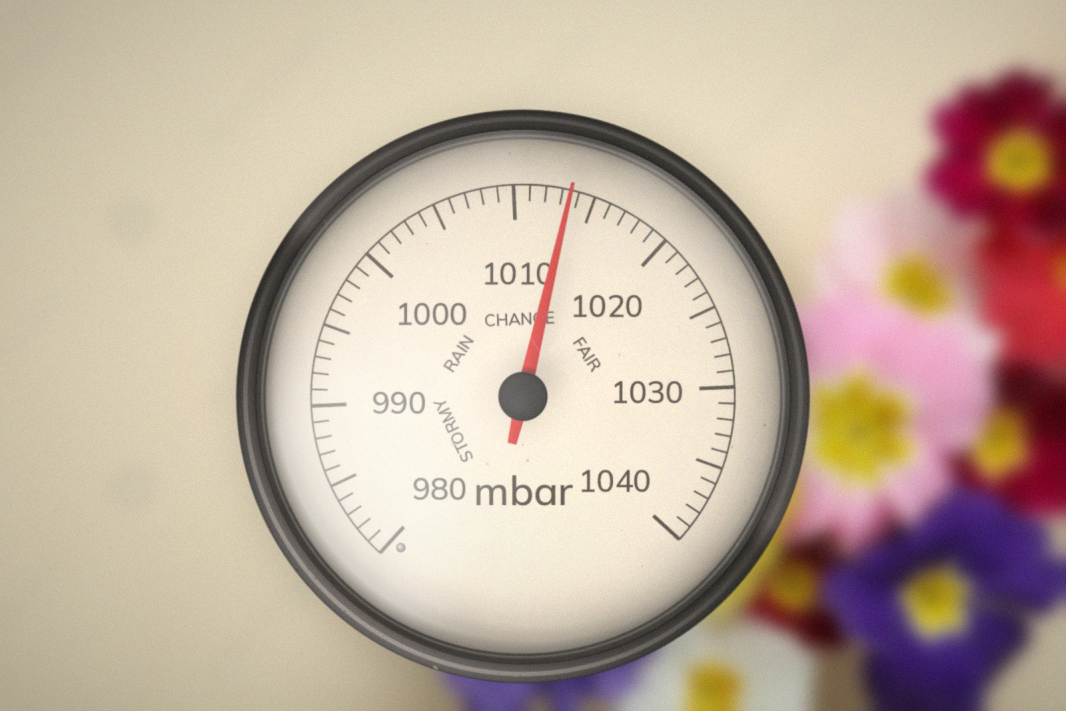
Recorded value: 1013.5,mbar
